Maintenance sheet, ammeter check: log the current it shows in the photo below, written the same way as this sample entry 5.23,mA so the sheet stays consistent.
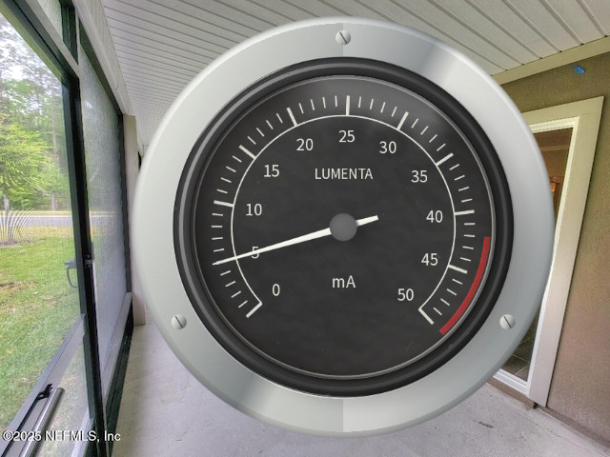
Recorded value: 5,mA
